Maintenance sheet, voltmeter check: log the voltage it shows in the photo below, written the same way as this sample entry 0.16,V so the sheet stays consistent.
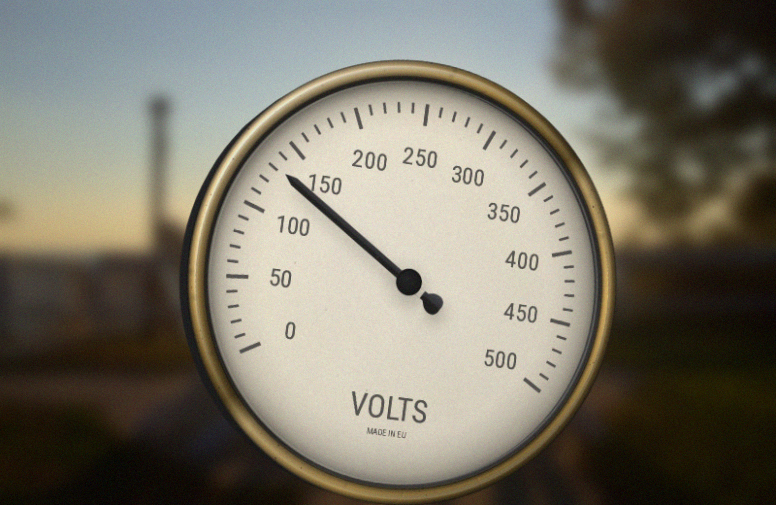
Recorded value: 130,V
